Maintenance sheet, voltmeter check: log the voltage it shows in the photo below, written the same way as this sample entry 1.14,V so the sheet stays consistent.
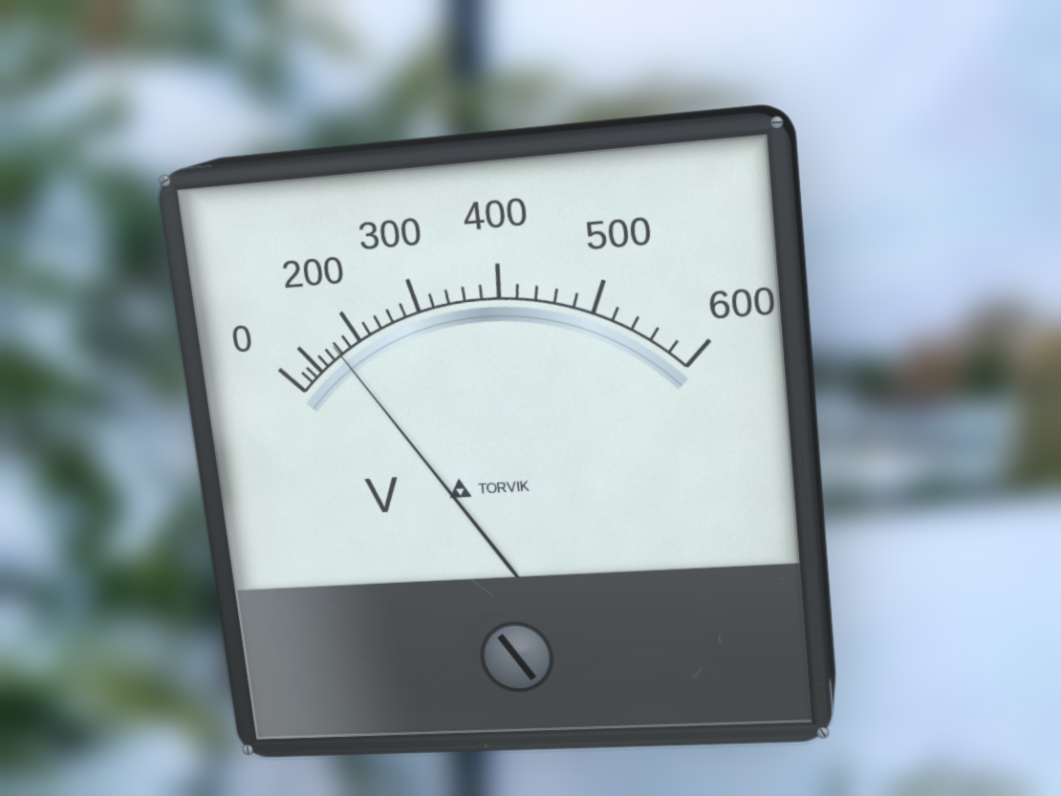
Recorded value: 160,V
